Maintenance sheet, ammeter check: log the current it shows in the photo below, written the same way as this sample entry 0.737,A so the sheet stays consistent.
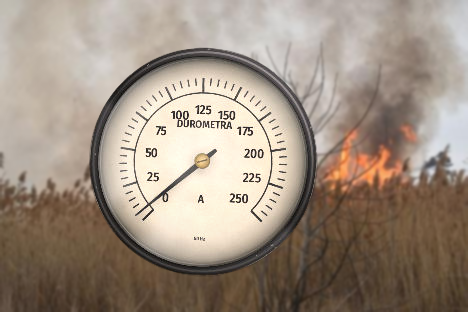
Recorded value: 5,A
